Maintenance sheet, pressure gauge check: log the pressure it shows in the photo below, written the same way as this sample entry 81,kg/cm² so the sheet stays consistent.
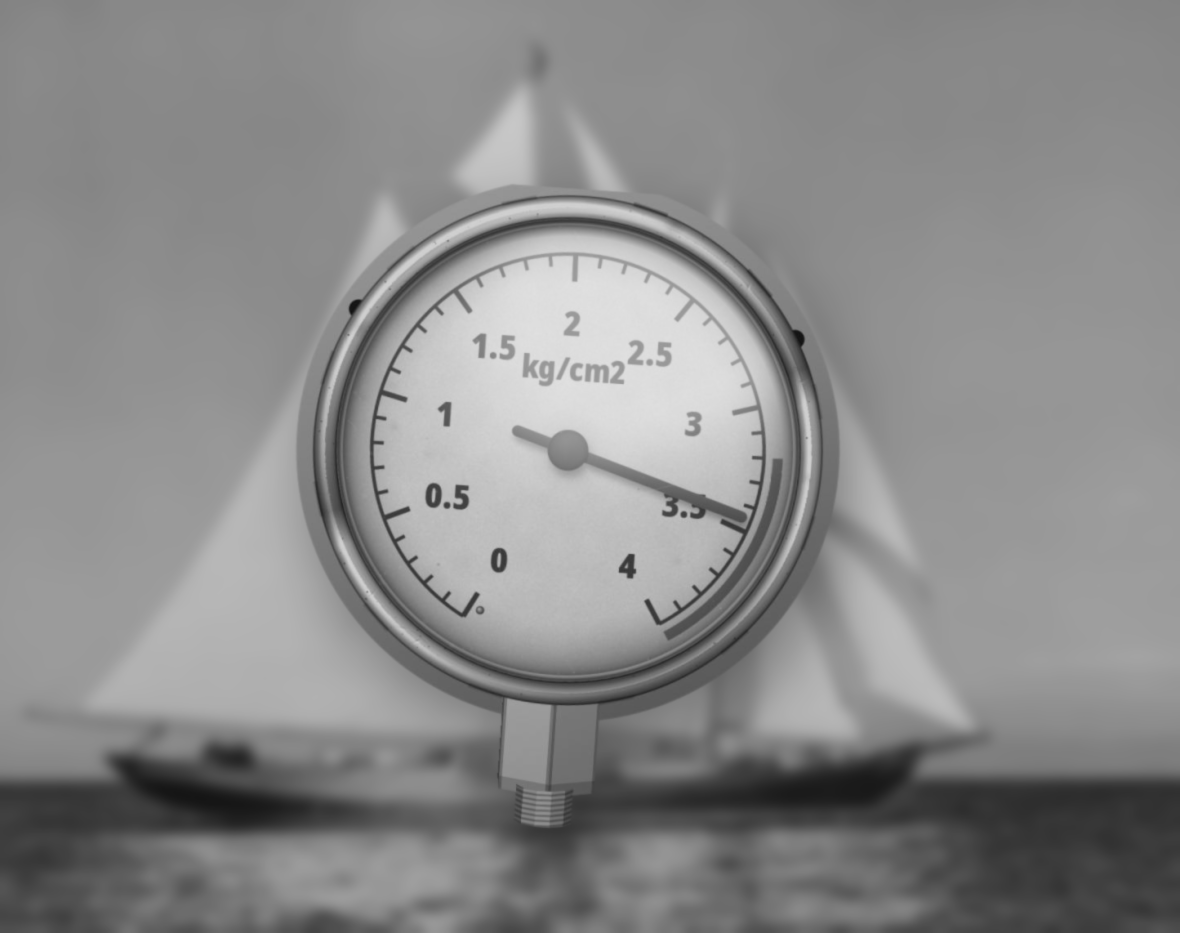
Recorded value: 3.45,kg/cm²
